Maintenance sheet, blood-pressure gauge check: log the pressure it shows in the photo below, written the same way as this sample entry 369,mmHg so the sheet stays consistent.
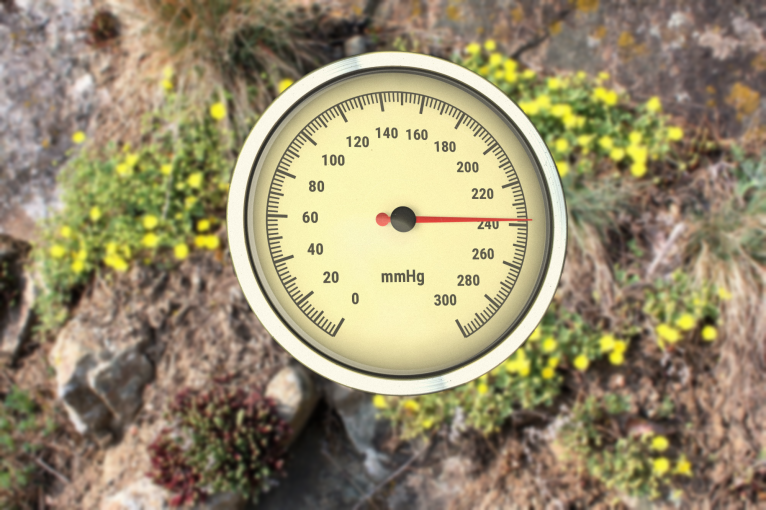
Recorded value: 238,mmHg
